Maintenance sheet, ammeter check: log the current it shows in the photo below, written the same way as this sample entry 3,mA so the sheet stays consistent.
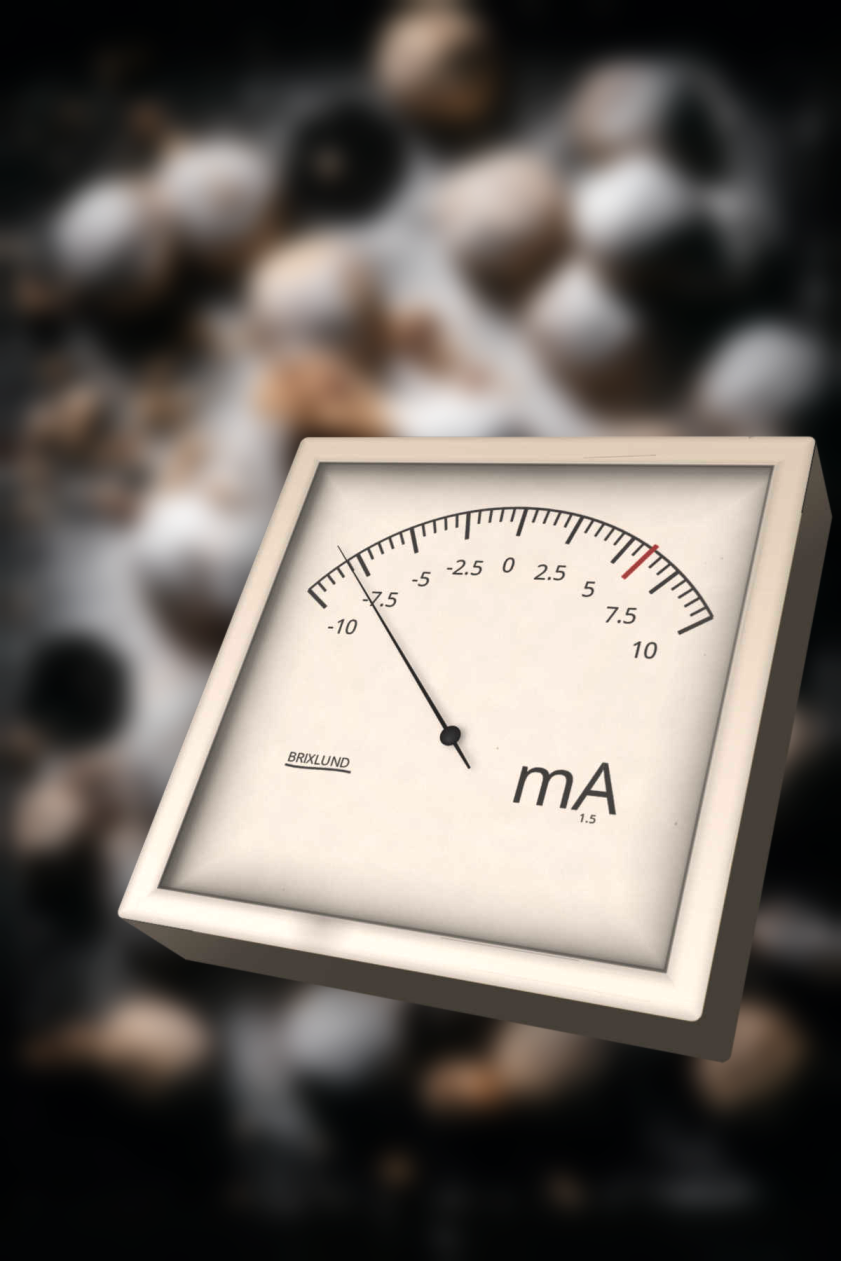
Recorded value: -8,mA
